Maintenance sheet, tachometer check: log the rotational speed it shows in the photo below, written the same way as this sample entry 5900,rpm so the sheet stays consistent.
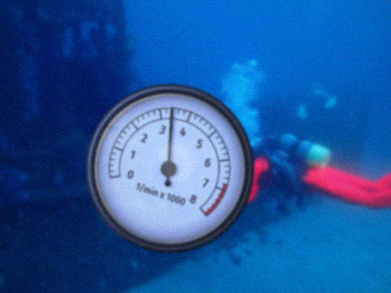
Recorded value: 3400,rpm
